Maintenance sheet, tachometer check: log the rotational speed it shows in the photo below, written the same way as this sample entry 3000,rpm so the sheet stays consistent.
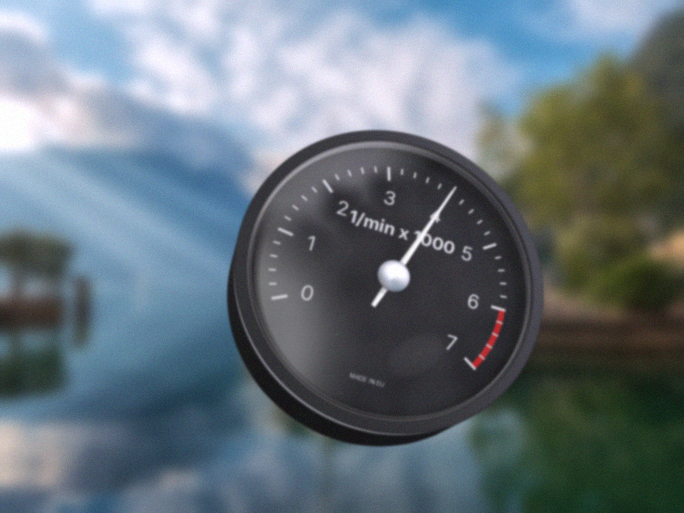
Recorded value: 4000,rpm
